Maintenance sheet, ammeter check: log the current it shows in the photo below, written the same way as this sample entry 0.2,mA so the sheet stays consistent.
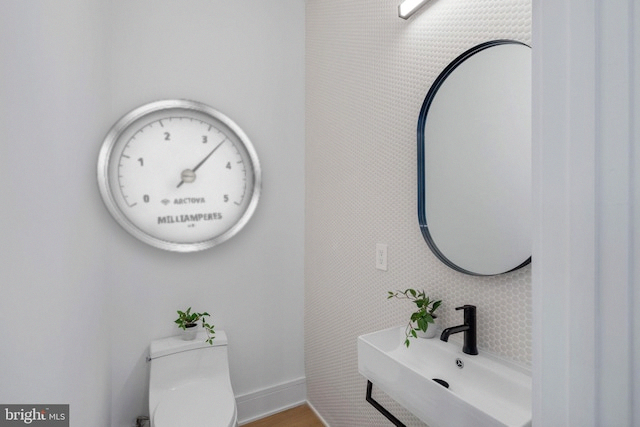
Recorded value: 3.4,mA
